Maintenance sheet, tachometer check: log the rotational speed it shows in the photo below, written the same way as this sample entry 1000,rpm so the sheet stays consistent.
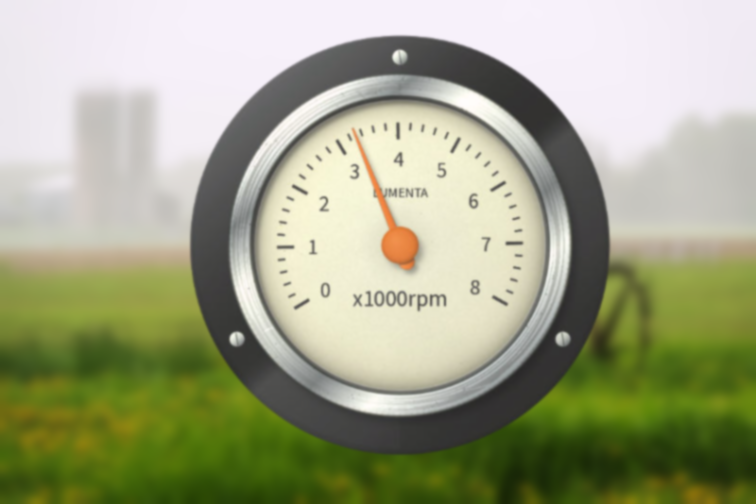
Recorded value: 3300,rpm
